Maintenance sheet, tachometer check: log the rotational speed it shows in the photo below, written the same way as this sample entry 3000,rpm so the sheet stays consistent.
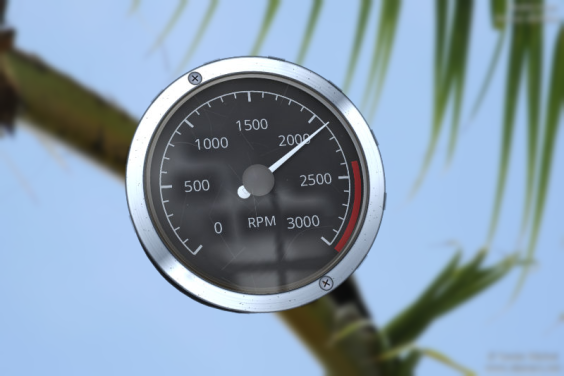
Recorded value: 2100,rpm
